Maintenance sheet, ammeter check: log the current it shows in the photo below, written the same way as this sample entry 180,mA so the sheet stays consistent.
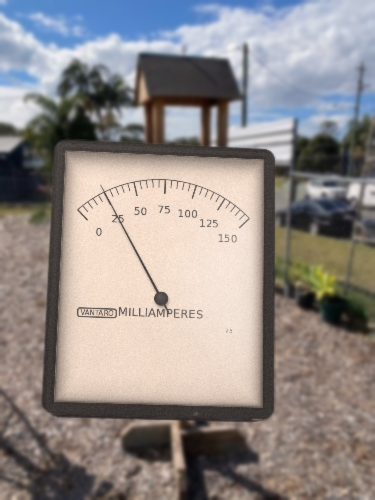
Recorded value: 25,mA
